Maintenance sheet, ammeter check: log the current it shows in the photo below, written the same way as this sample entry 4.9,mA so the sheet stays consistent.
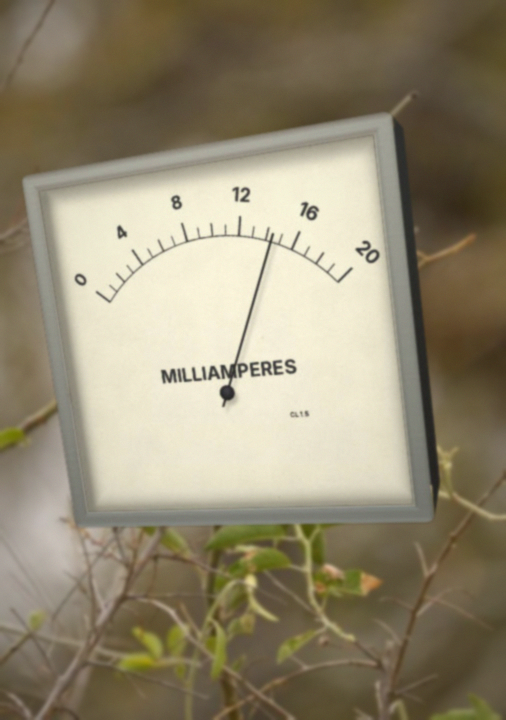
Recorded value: 14.5,mA
